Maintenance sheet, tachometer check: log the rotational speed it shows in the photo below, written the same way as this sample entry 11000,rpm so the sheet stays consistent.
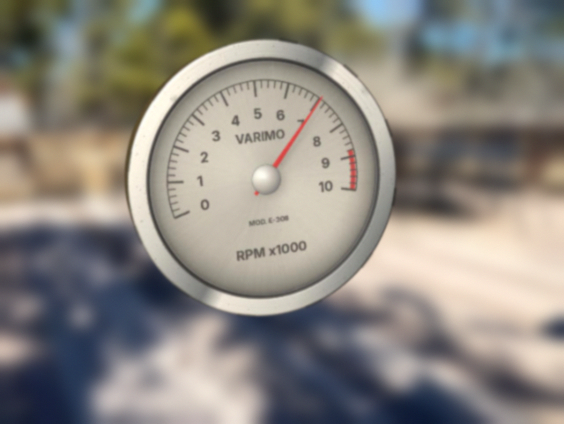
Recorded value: 7000,rpm
